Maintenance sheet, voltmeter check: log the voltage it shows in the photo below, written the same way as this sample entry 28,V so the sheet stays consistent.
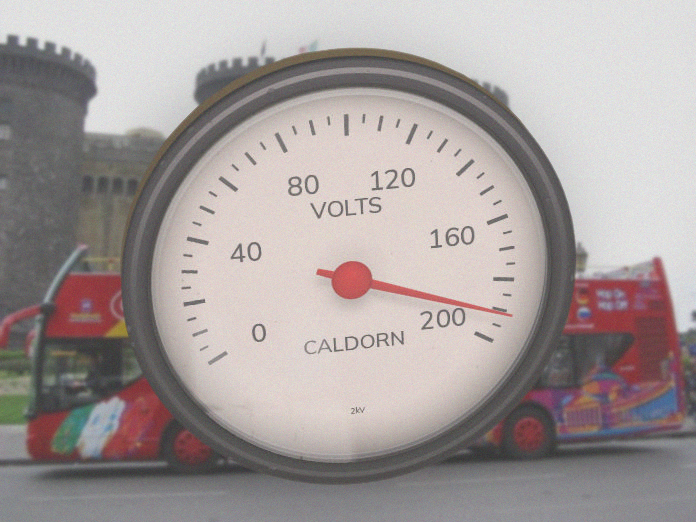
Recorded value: 190,V
